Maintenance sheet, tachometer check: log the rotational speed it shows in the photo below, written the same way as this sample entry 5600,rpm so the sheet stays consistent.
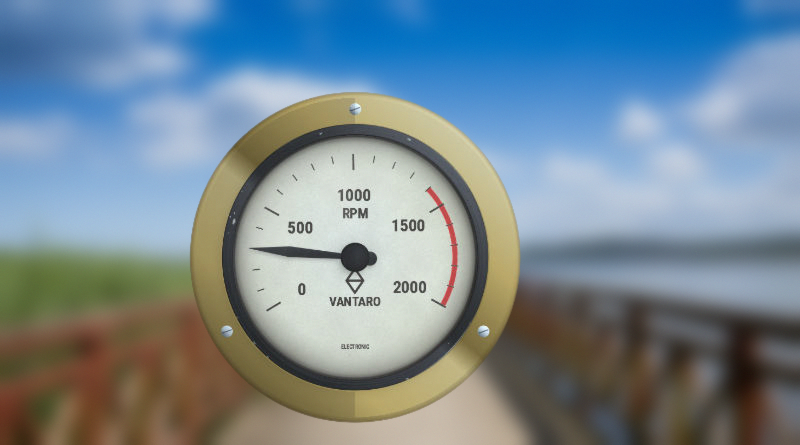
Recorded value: 300,rpm
